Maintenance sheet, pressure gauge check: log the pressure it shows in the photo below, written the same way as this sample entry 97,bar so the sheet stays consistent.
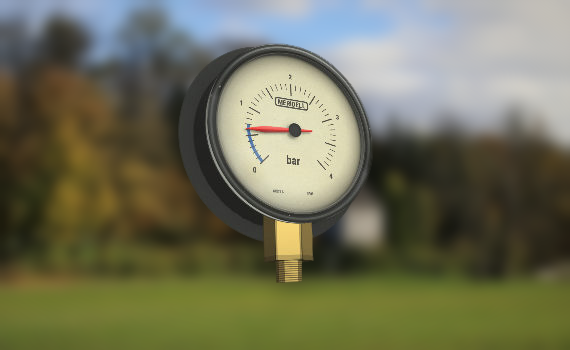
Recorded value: 0.6,bar
